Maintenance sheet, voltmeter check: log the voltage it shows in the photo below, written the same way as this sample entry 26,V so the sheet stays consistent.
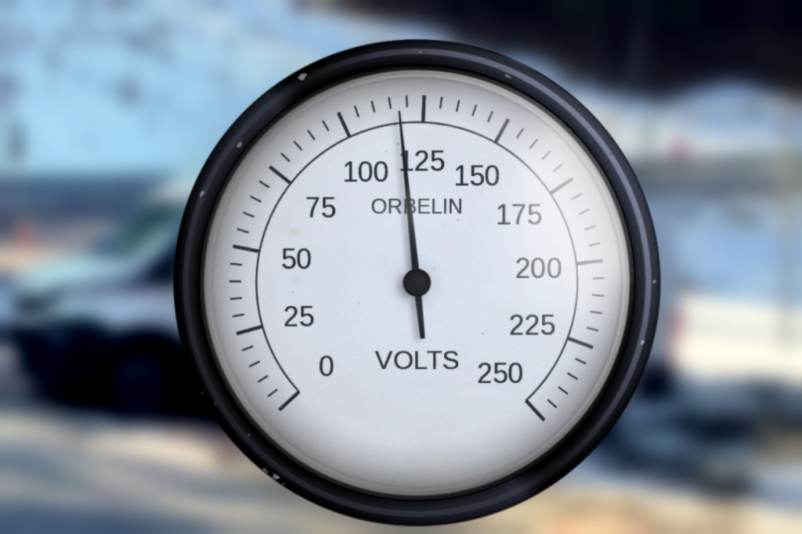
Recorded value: 117.5,V
